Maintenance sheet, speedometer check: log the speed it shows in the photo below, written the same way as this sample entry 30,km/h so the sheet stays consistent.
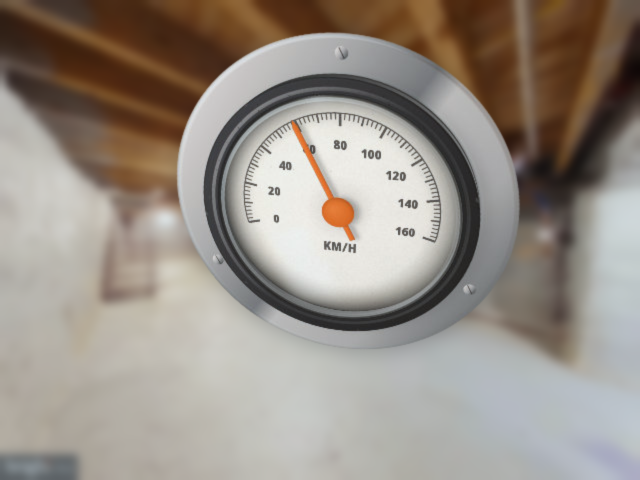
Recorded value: 60,km/h
